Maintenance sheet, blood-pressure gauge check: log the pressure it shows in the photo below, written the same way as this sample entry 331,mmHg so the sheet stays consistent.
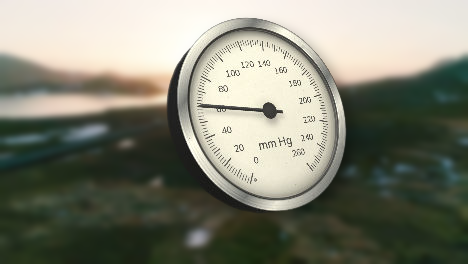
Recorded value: 60,mmHg
